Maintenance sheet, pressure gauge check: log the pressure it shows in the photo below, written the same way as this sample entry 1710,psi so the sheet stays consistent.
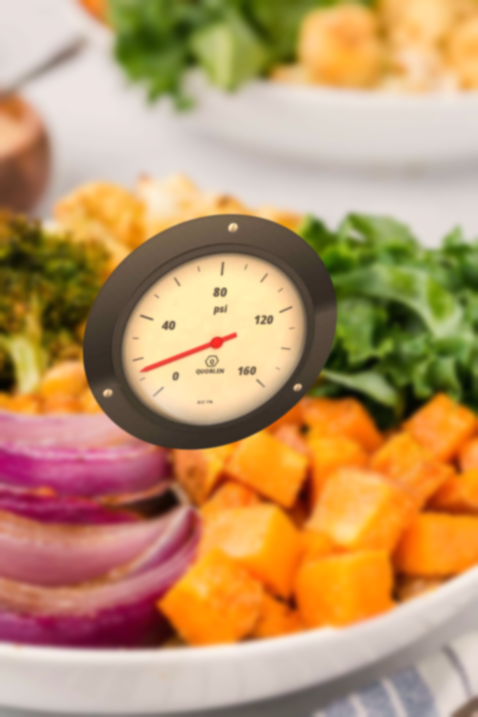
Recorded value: 15,psi
